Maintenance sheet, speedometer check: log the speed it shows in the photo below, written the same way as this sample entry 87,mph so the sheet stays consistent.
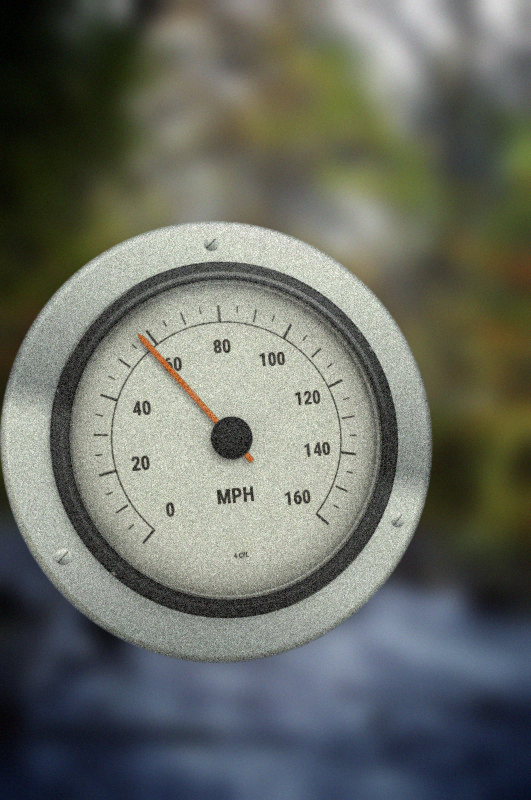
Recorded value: 57.5,mph
